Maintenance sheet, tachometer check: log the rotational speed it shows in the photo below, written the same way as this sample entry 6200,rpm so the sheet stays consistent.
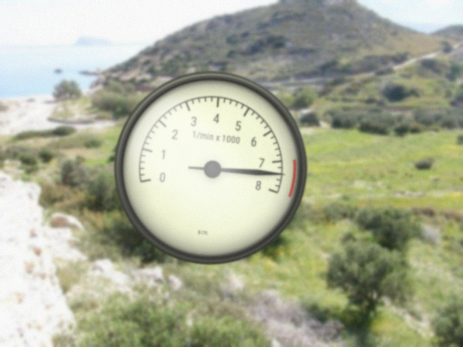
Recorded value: 7400,rpm
